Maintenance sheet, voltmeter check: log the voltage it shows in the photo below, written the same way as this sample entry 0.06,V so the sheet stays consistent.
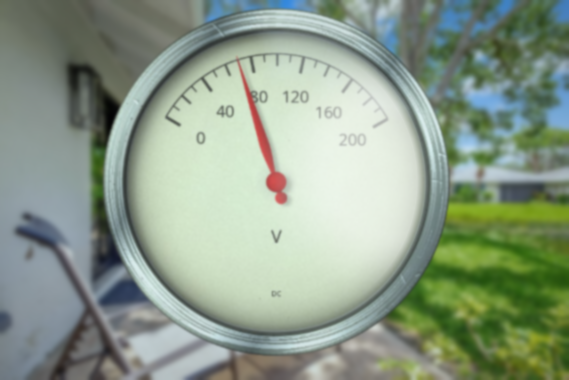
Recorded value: 70,V
